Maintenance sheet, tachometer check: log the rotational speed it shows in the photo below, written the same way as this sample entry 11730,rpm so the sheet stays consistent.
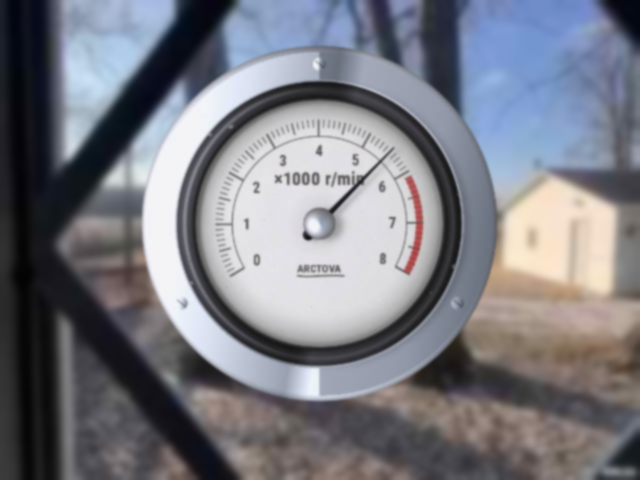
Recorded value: 5500,rpm
